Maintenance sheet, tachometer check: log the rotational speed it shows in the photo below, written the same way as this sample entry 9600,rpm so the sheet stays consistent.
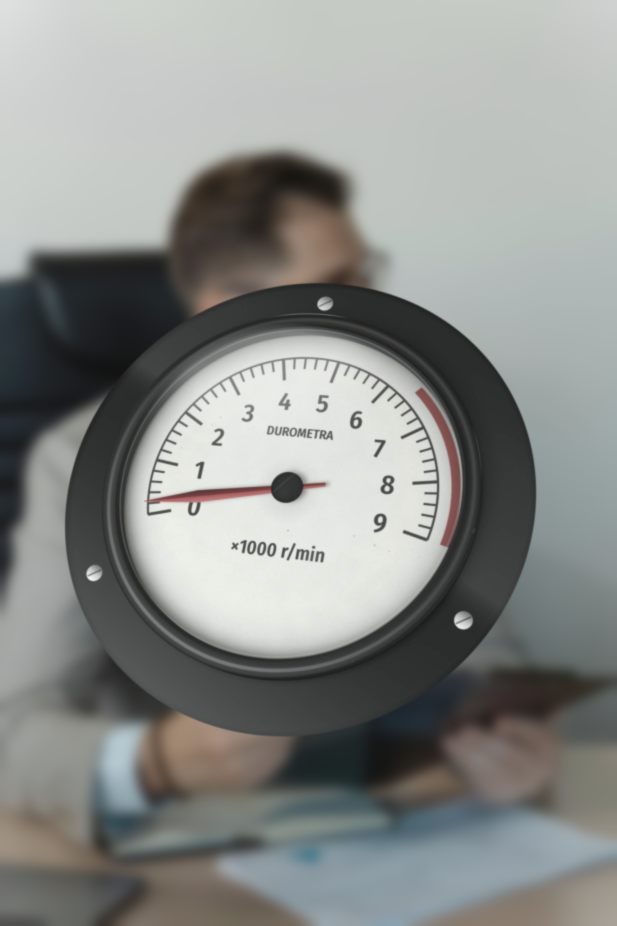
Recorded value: 200,rpm
